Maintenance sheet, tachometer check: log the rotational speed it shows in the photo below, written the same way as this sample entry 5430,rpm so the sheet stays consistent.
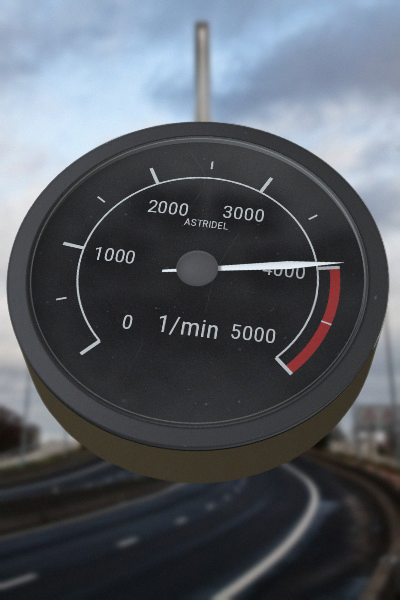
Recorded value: 4000,rpm
